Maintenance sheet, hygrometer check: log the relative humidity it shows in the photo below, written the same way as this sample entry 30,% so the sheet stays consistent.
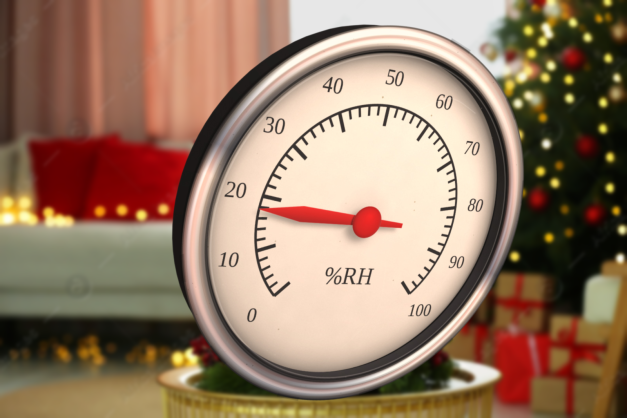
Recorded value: 18,%
